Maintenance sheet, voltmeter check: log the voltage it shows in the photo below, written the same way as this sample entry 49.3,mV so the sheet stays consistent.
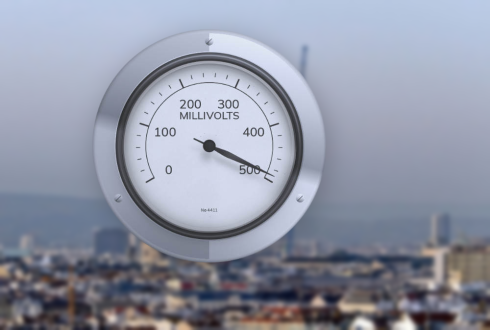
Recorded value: 490,mV
